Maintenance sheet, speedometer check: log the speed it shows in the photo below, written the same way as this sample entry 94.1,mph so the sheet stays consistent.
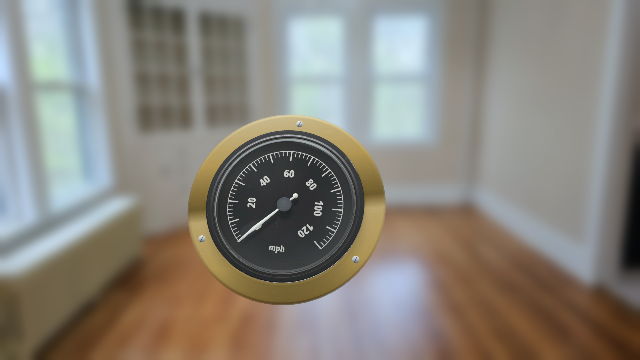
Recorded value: 0,mph
